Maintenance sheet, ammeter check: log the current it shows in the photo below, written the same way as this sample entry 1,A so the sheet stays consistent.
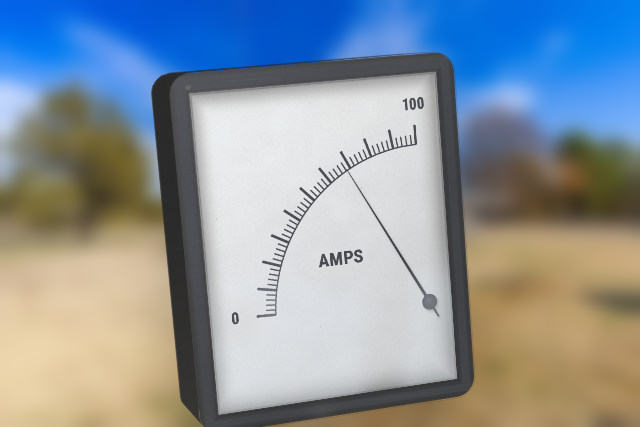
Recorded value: 68,A
